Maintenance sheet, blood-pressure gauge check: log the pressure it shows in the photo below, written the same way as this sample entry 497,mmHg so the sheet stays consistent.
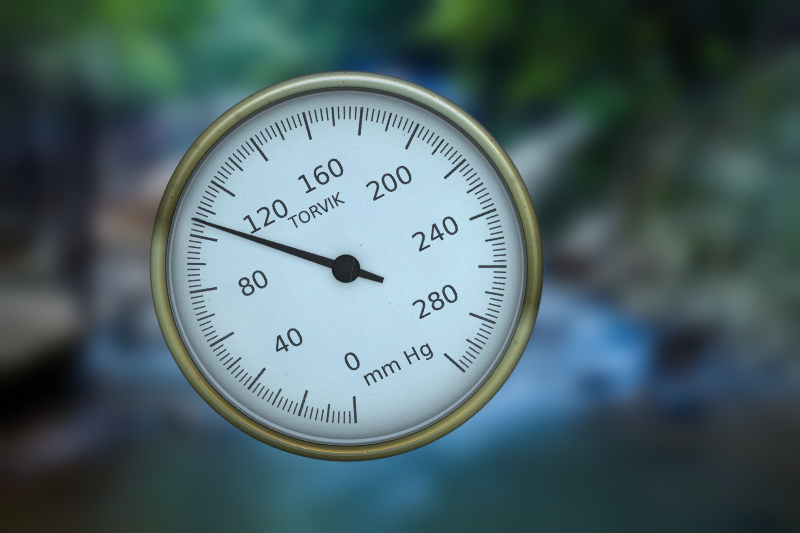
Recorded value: 106,mmHg
